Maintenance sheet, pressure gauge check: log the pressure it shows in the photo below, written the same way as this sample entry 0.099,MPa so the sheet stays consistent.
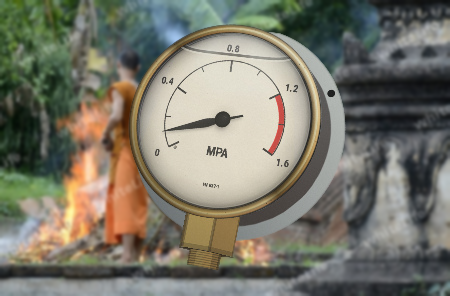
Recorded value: 0.1,MPa
